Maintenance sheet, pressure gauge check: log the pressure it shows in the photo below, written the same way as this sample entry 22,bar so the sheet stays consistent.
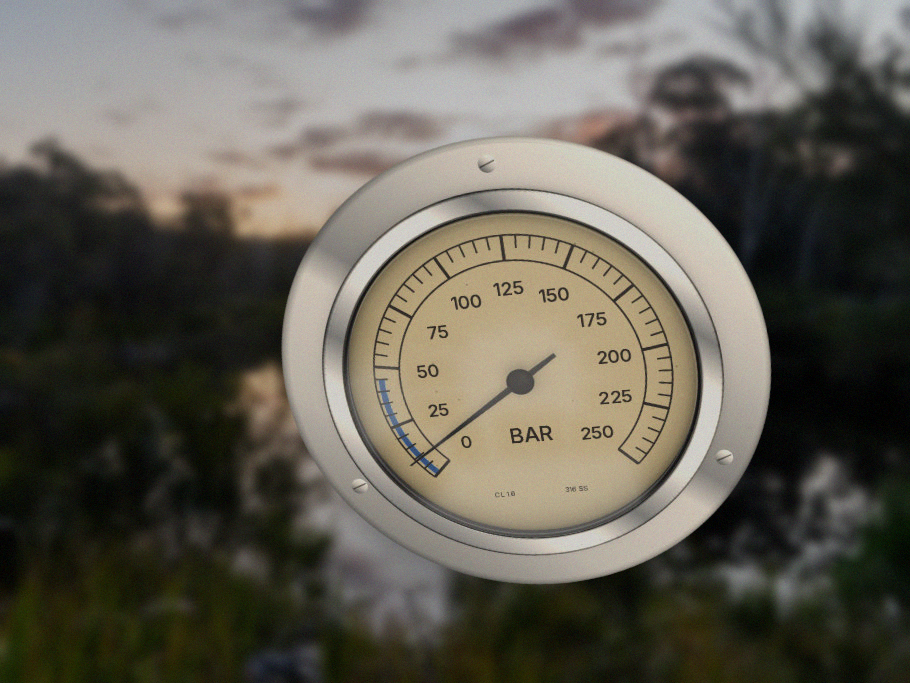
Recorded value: 10,bar
